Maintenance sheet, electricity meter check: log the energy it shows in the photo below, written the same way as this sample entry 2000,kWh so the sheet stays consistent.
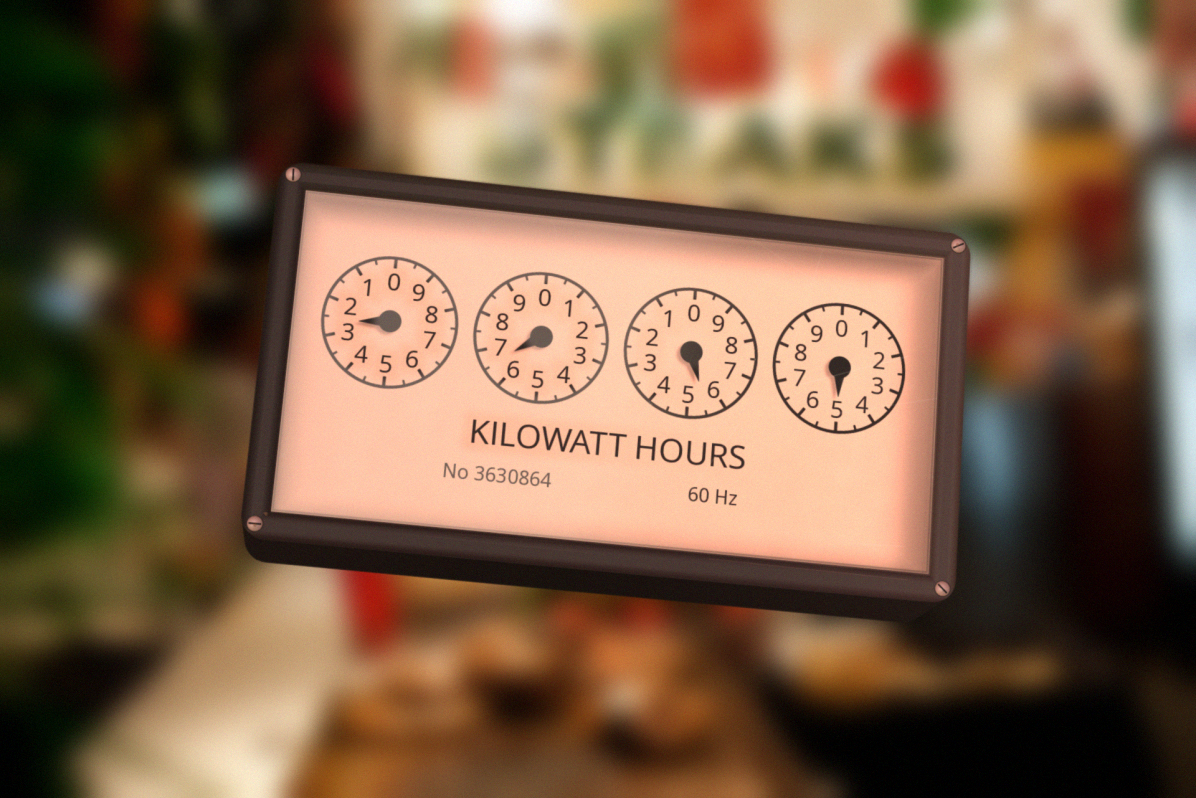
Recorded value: 2655,kWh
